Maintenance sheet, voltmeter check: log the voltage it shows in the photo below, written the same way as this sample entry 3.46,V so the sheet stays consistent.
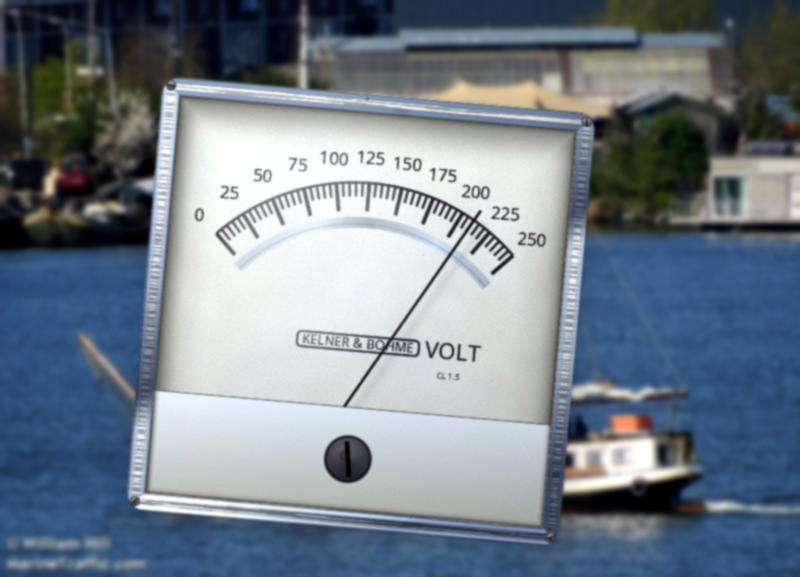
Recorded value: 210,V
